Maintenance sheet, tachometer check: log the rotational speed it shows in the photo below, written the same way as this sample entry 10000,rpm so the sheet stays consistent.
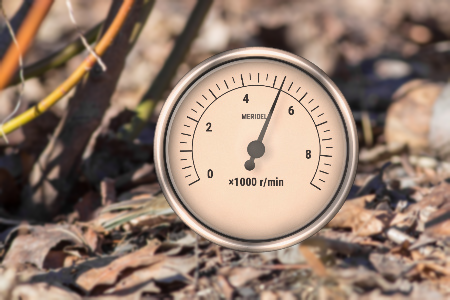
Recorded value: 5250,rpm
